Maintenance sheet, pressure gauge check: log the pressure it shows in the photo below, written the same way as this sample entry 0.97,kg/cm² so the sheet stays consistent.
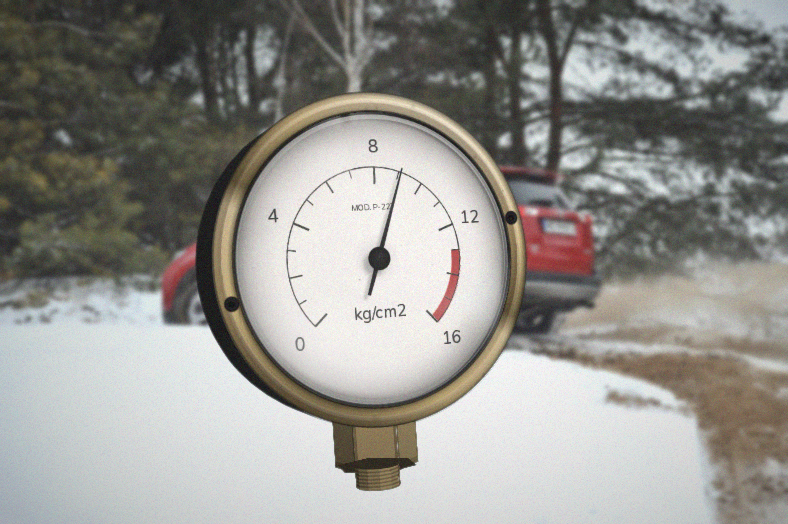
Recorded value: 9,kg/cm²
